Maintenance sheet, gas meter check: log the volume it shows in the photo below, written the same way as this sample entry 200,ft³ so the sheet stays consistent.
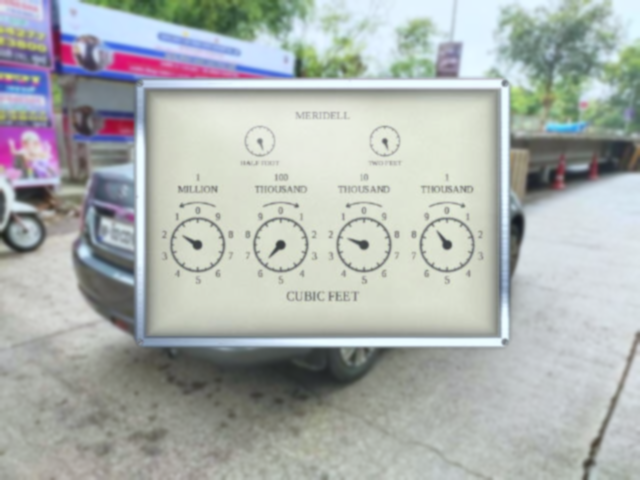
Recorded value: 161900,ft³
